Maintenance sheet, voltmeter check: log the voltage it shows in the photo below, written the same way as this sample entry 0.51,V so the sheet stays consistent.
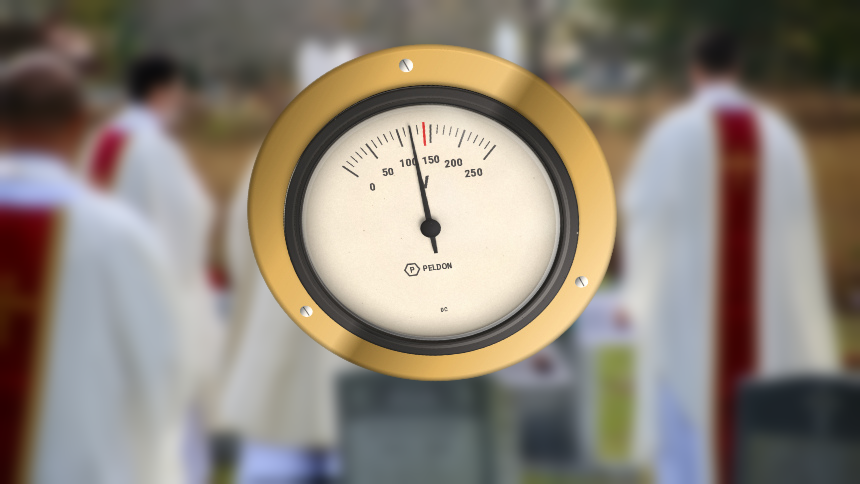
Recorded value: 120,V
